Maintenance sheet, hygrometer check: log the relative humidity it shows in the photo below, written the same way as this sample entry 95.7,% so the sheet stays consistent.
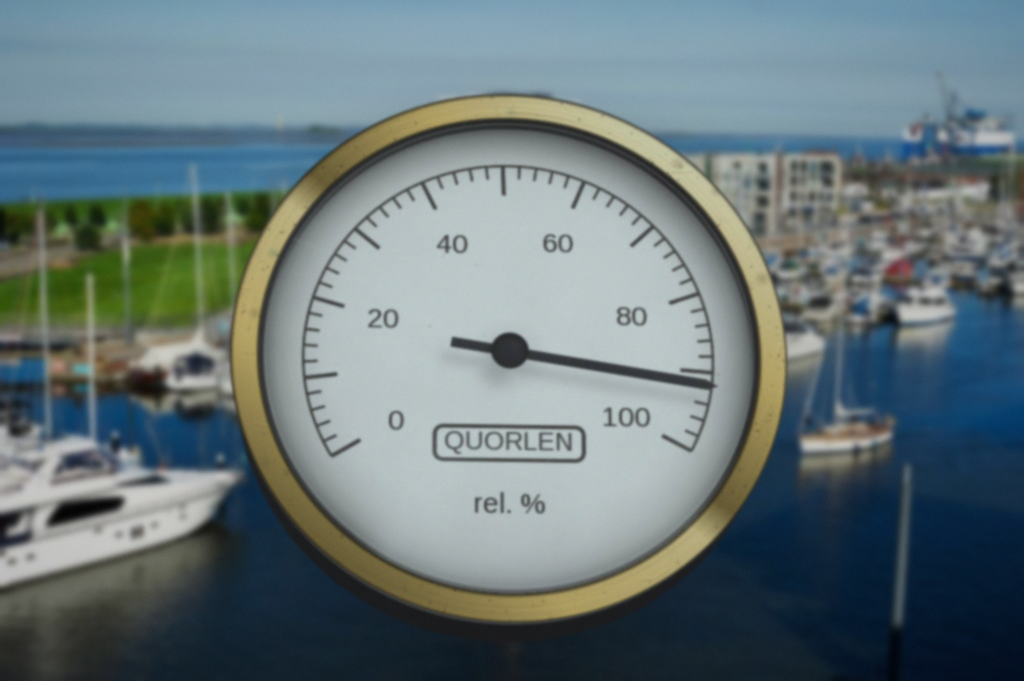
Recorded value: 92,%
